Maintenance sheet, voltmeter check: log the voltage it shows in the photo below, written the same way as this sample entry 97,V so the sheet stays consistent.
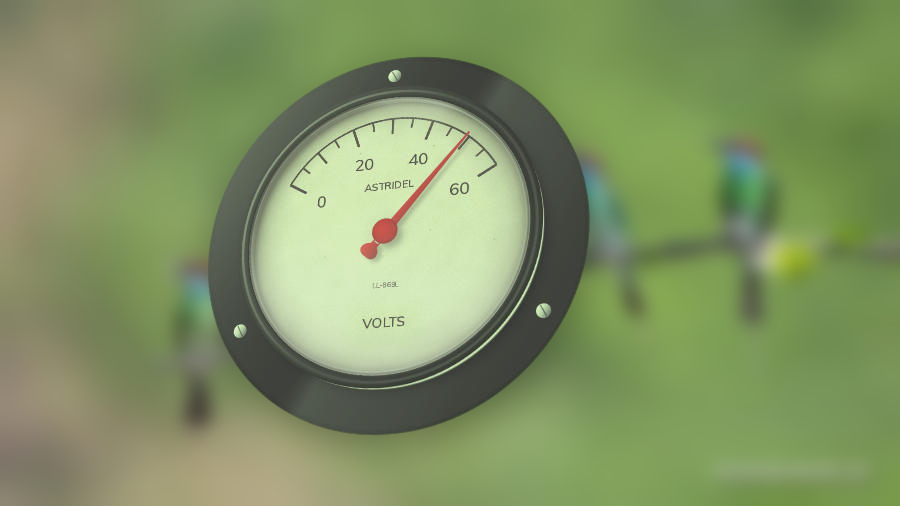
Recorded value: 50,V
